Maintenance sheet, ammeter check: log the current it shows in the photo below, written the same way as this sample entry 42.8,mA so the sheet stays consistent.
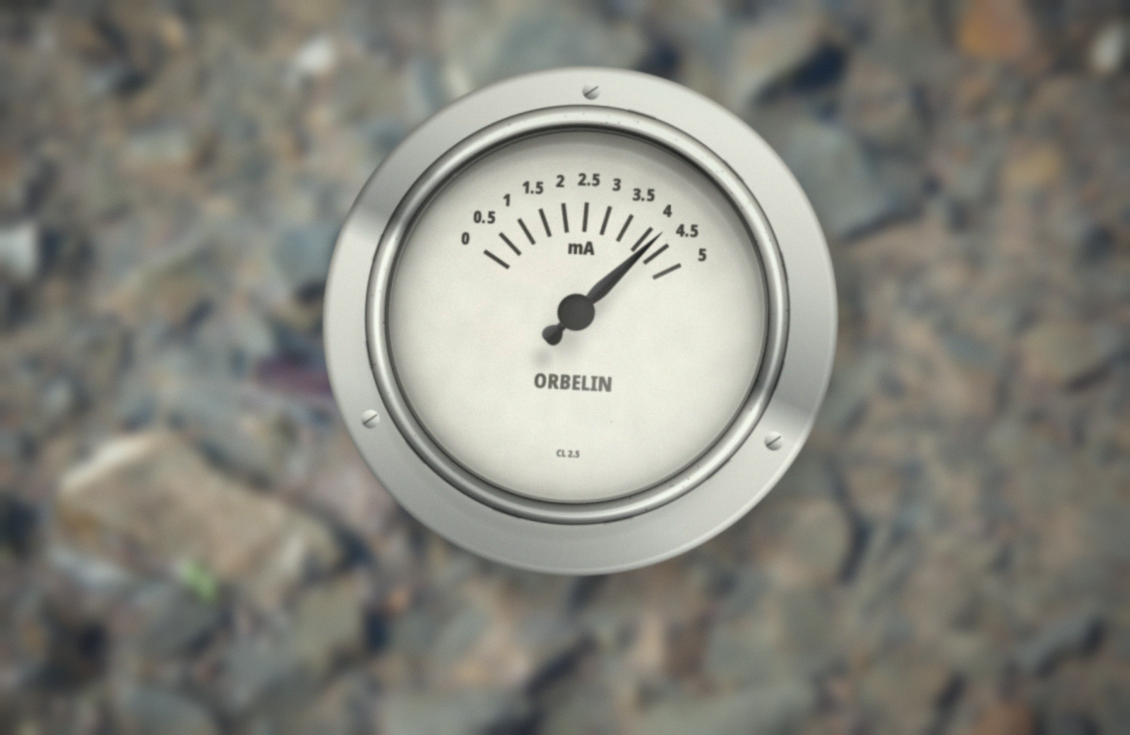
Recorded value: 4.25,mA
